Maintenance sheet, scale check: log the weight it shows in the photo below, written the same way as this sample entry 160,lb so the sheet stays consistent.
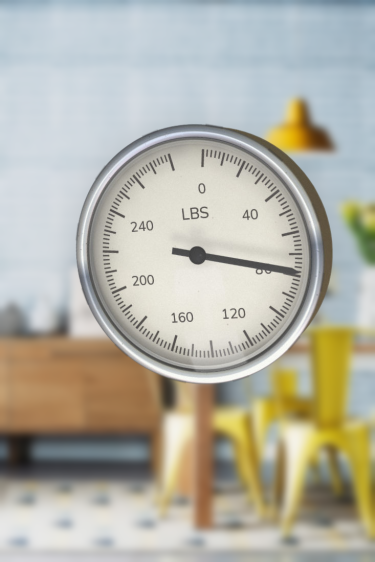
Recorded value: 78,lb
